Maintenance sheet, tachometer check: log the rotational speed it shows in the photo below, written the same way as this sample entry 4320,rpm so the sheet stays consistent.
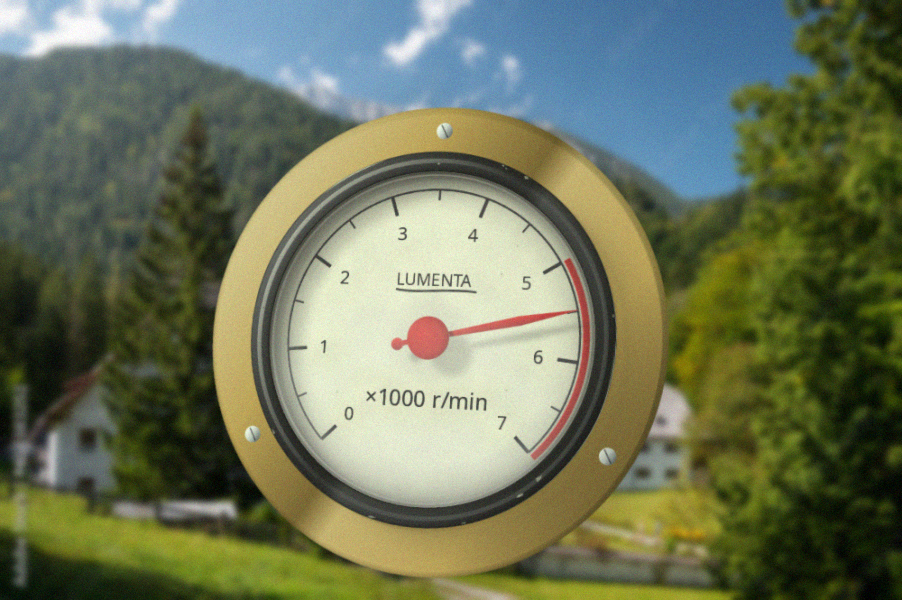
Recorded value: 5500,rpm
